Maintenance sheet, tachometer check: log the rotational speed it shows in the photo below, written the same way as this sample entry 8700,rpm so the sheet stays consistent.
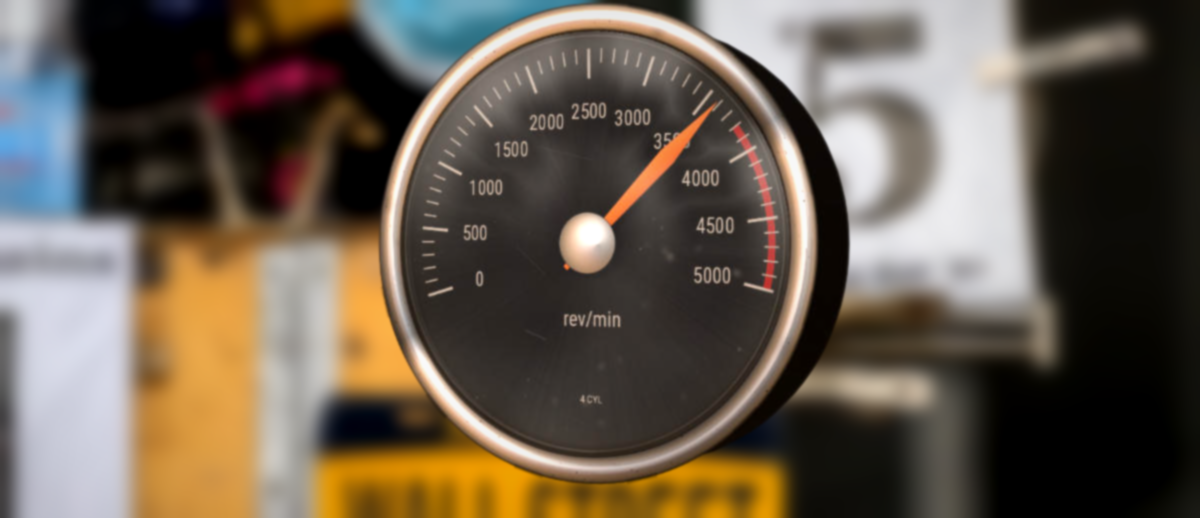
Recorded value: 3600,rpm
